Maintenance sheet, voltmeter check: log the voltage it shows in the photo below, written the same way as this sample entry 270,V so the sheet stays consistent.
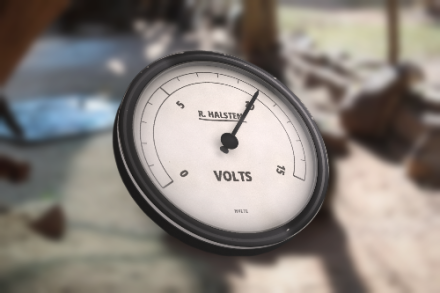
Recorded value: 10,V
